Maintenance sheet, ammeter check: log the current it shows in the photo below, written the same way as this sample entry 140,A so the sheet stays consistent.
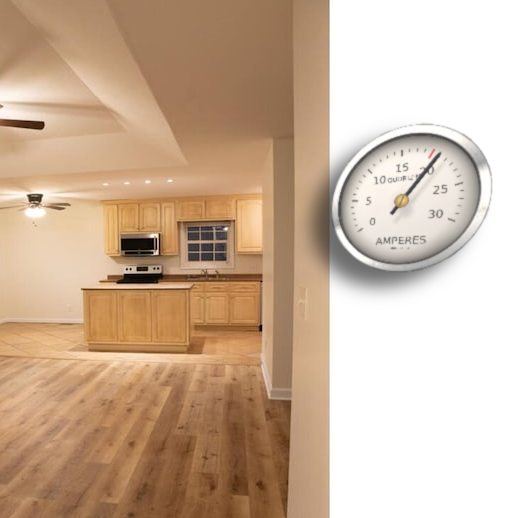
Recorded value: 20,A
